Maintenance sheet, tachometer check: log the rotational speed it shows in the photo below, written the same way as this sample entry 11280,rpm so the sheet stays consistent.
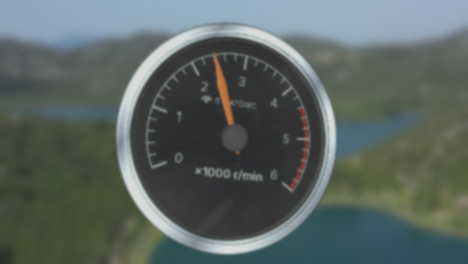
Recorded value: 2400,rpm
